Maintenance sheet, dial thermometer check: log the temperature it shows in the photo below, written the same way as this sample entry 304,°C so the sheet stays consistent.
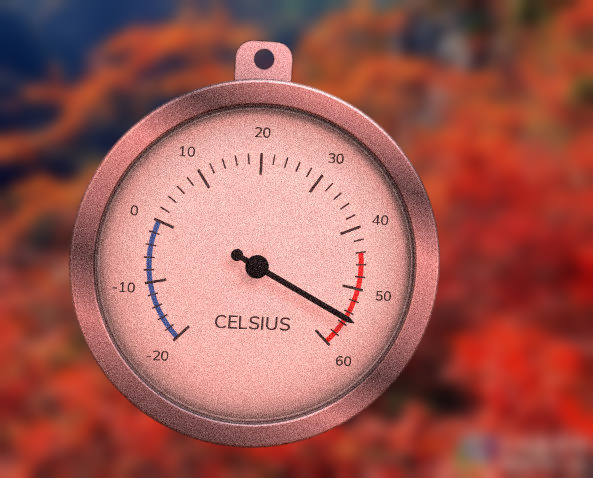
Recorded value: 55,°C
